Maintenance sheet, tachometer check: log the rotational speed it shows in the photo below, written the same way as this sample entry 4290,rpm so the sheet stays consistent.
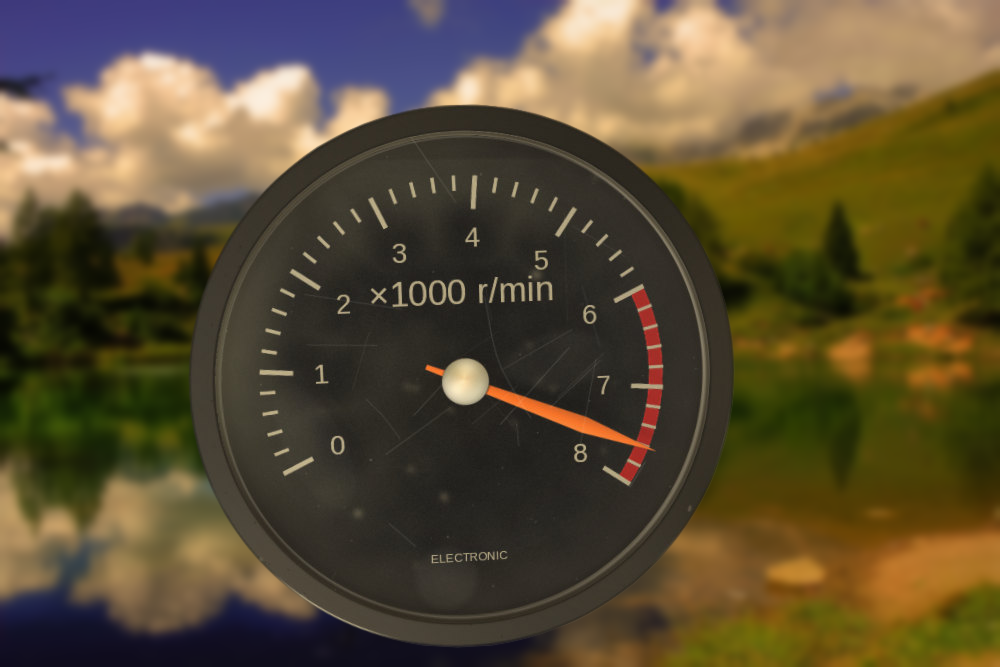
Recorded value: 7600,rpm
